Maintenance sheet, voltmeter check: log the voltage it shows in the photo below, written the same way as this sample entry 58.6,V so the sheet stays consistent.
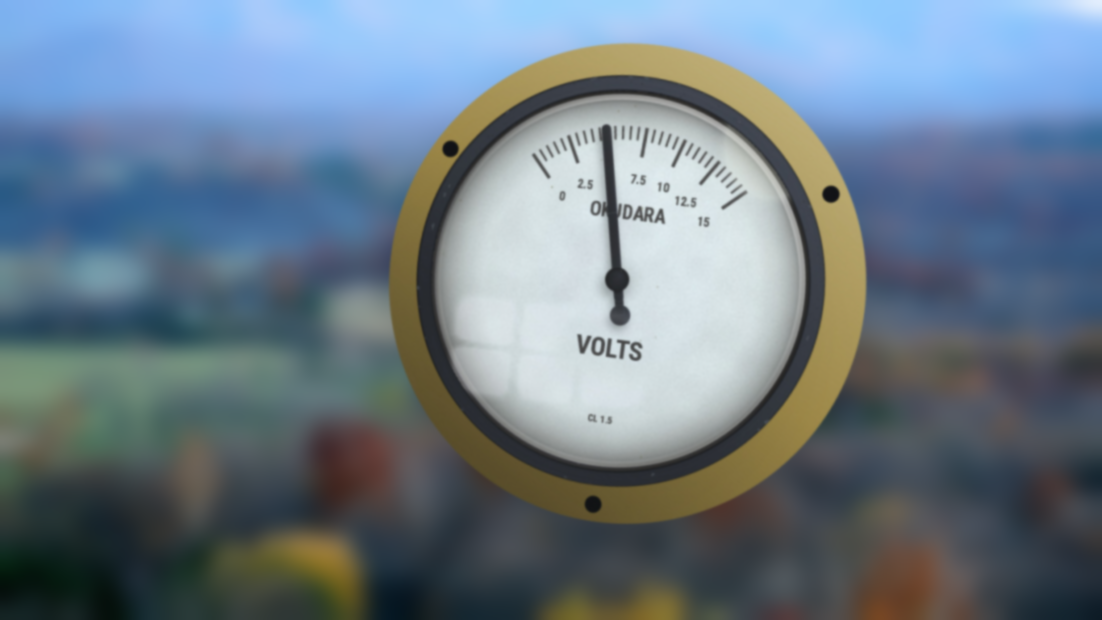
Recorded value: 5,V
